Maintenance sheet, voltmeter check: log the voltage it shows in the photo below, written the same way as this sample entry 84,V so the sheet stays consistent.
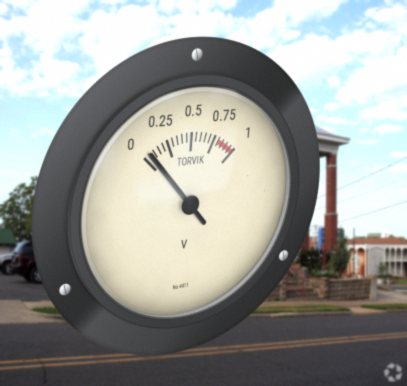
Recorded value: 0.05,V
